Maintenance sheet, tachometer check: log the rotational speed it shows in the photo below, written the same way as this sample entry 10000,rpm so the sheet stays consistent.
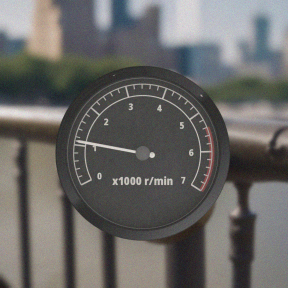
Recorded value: 1100,rpm
